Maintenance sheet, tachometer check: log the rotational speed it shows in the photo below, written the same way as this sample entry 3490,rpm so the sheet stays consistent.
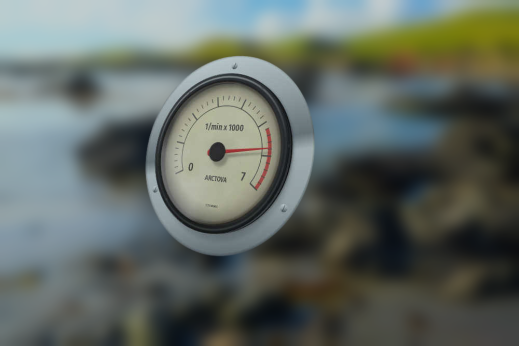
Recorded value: 5800,rpm
